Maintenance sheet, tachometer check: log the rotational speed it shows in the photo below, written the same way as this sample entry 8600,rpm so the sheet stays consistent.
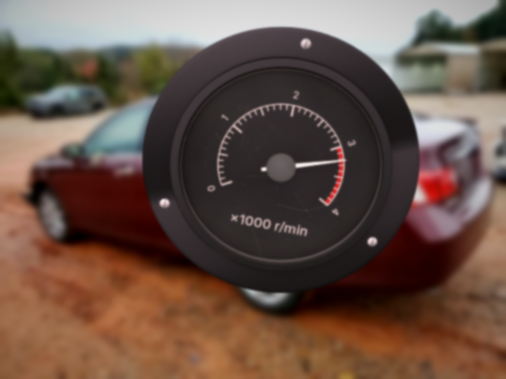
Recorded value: 3200,rpm
